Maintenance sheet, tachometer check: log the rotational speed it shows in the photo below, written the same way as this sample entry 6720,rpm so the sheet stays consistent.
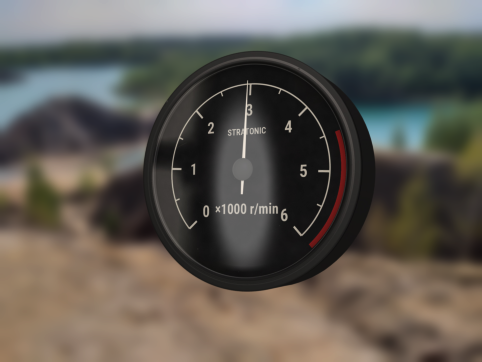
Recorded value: 3000,rpm
